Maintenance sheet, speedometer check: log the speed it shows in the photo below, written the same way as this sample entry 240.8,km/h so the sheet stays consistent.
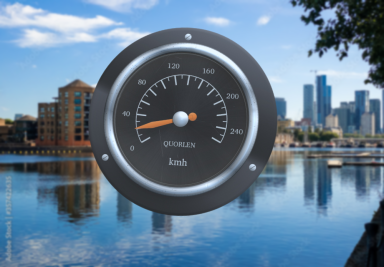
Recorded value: 20,km/h
